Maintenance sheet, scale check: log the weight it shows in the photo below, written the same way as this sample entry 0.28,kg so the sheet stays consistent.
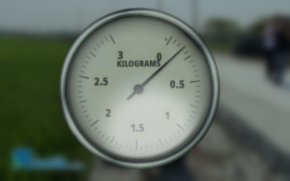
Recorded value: 0.15,kg
